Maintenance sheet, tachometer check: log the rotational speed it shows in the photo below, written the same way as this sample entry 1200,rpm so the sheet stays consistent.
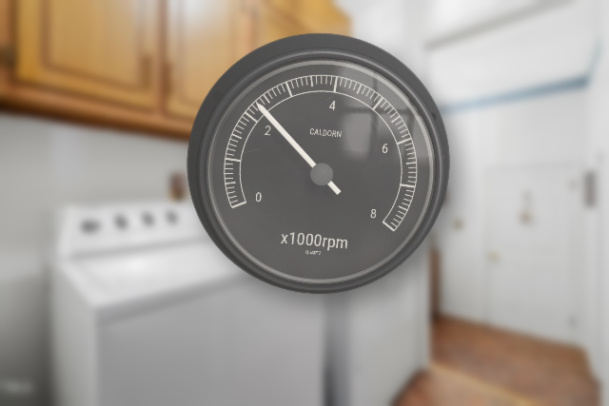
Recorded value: 2300,rpm
